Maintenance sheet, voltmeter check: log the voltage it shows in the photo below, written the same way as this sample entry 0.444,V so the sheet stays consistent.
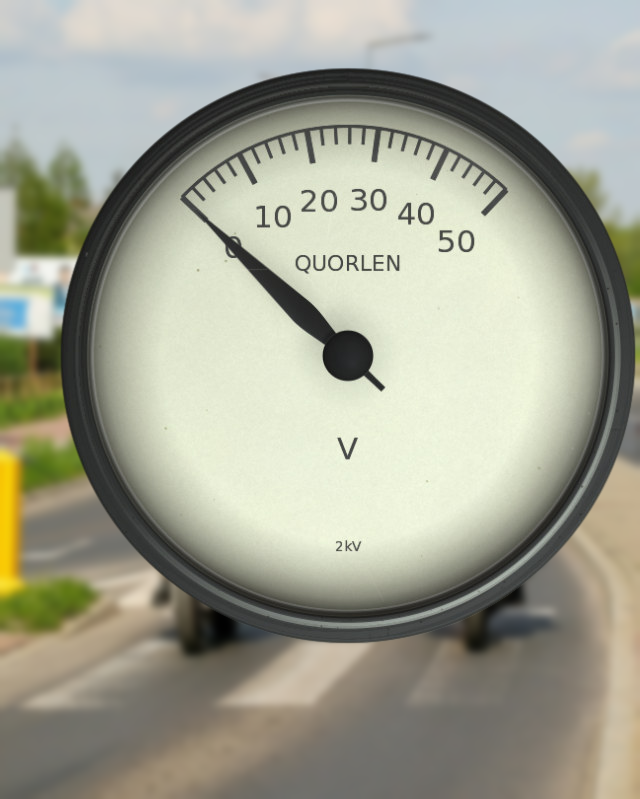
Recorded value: 0,V
